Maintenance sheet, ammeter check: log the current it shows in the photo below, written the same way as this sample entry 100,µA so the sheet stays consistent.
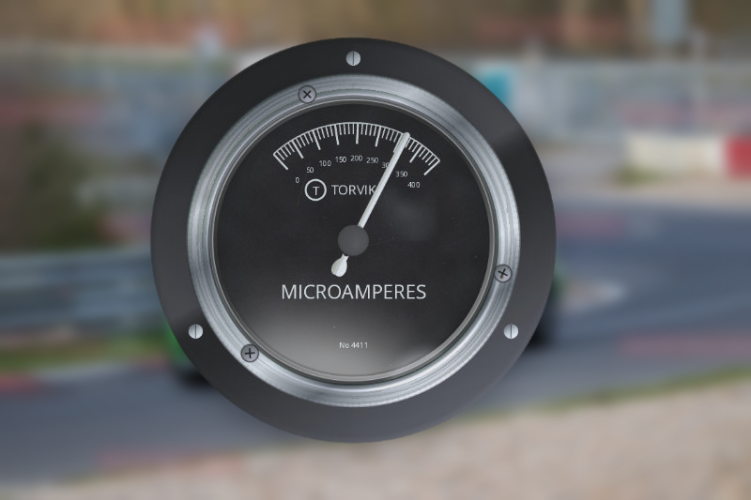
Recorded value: 310,µA
